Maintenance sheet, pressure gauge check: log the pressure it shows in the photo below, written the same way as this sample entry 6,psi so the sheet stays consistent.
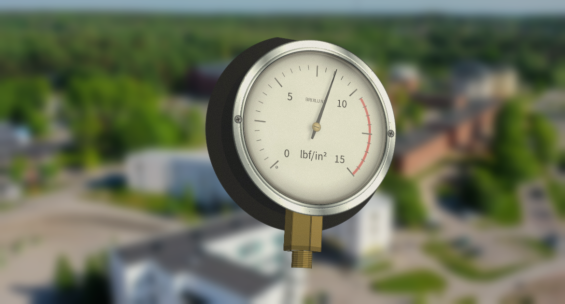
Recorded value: 8.5,psi
